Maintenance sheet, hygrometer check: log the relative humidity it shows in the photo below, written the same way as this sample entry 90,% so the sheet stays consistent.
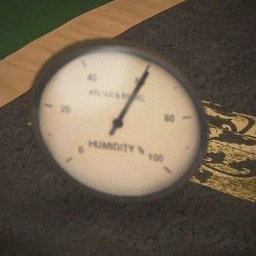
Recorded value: 60,%
